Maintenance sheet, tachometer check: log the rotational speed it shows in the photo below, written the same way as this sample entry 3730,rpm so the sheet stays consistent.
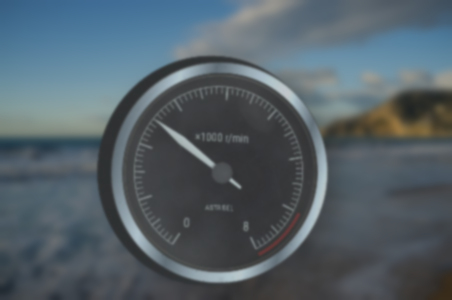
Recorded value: 2500,rpm
